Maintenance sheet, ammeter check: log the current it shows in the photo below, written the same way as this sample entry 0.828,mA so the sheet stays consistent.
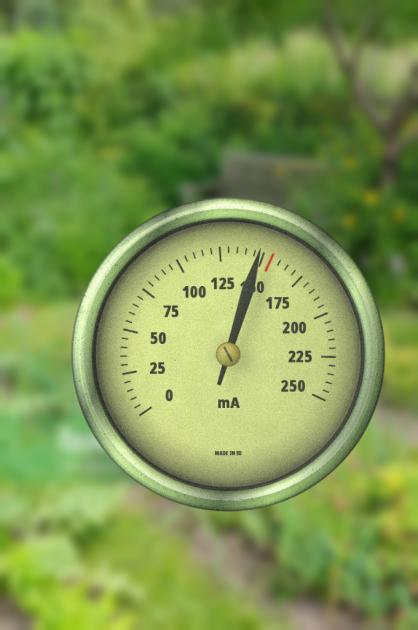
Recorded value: 147.5,mA
